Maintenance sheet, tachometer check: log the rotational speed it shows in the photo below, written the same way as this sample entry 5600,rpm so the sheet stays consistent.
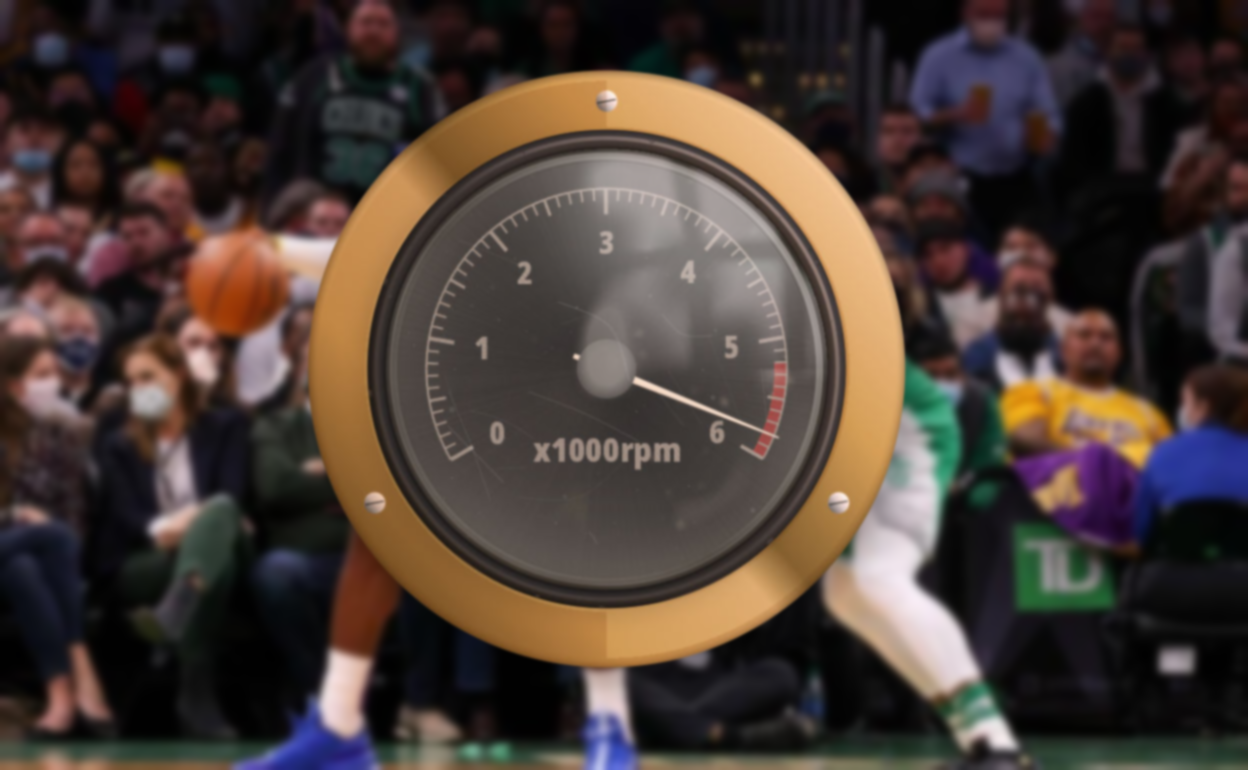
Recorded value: 5800,rpm
